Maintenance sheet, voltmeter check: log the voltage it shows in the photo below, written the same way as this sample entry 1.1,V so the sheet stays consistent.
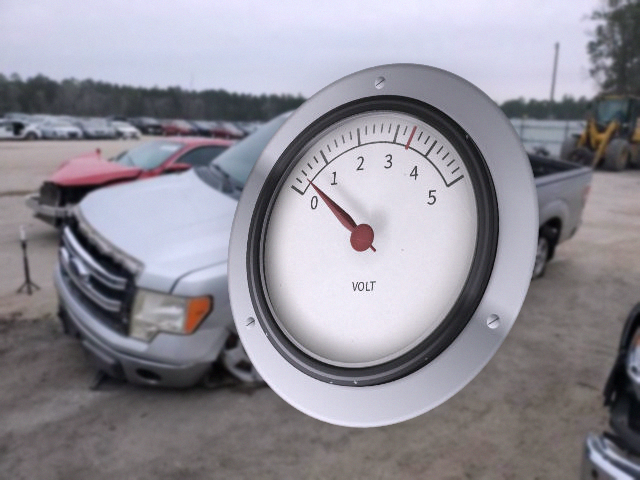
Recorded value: 0.4,V
